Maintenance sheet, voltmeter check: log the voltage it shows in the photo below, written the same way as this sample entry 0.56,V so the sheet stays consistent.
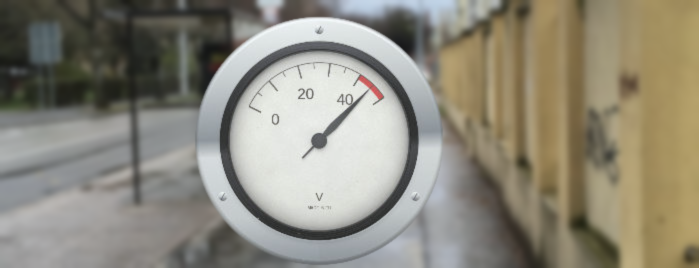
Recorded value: 45,V
